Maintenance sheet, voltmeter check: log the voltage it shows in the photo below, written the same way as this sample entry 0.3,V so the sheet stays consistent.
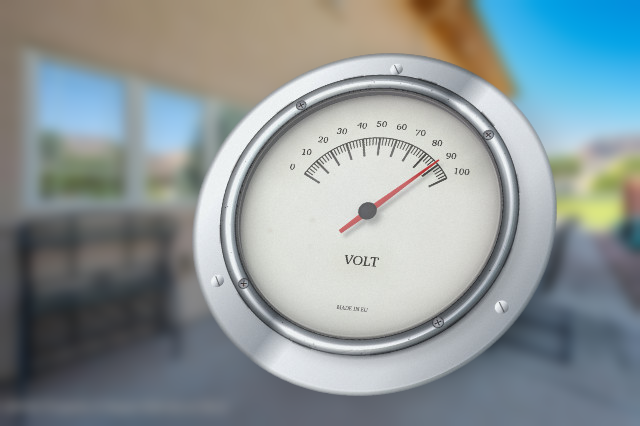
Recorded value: 90,V
